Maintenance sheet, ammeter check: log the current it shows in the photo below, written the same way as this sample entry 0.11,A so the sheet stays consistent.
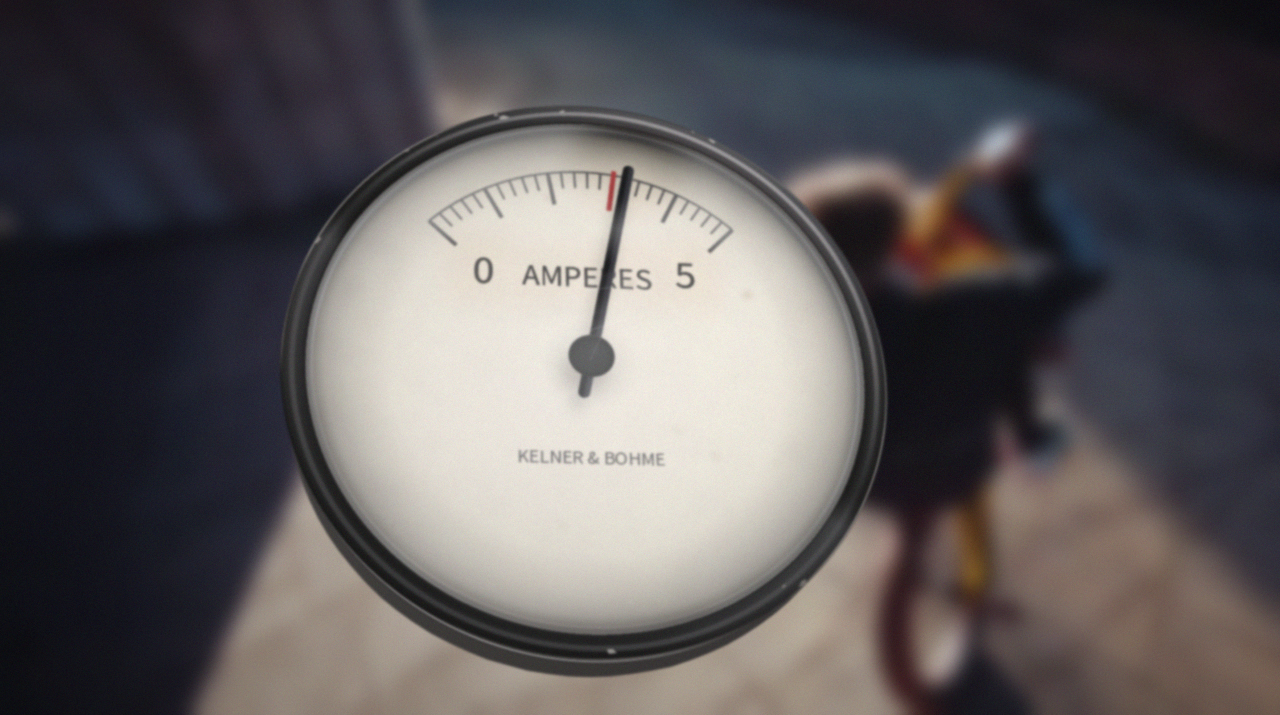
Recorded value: 3.2,A
